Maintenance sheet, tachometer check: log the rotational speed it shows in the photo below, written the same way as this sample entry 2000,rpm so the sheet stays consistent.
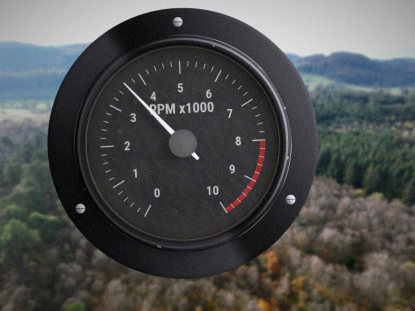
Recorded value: 3600,rpm
